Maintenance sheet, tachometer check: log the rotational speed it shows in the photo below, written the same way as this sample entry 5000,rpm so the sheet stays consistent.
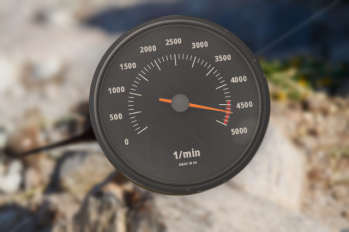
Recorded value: 4700,rpm
